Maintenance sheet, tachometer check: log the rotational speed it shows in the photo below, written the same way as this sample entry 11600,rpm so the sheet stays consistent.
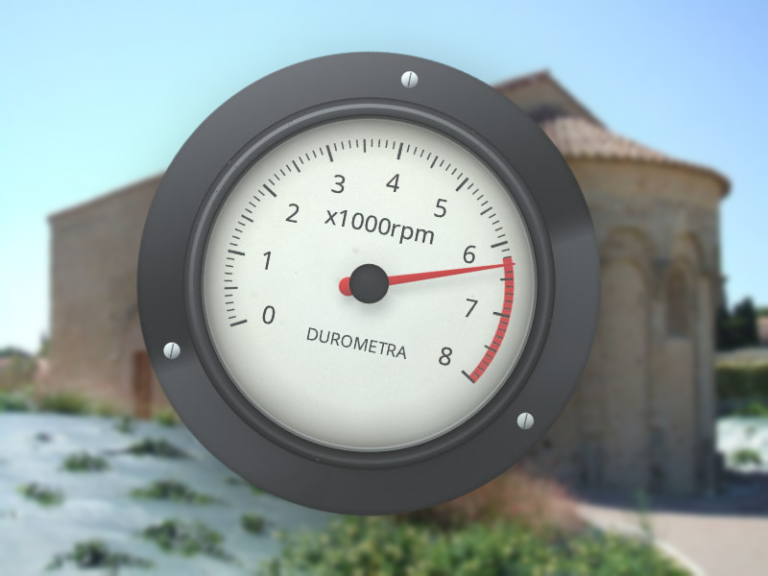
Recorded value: 6300,rpm
